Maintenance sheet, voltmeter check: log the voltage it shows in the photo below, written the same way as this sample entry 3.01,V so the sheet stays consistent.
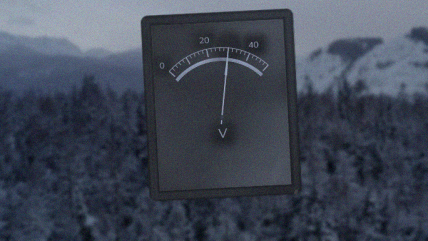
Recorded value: 30,V
